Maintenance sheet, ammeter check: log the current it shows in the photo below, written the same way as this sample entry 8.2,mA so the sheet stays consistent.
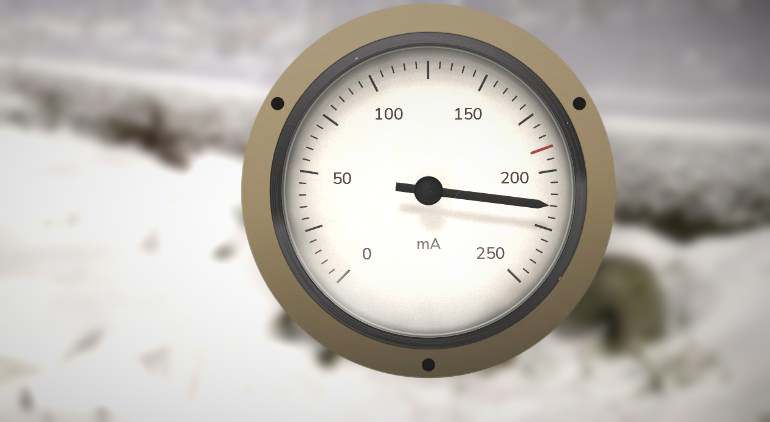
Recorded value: 215,mA
